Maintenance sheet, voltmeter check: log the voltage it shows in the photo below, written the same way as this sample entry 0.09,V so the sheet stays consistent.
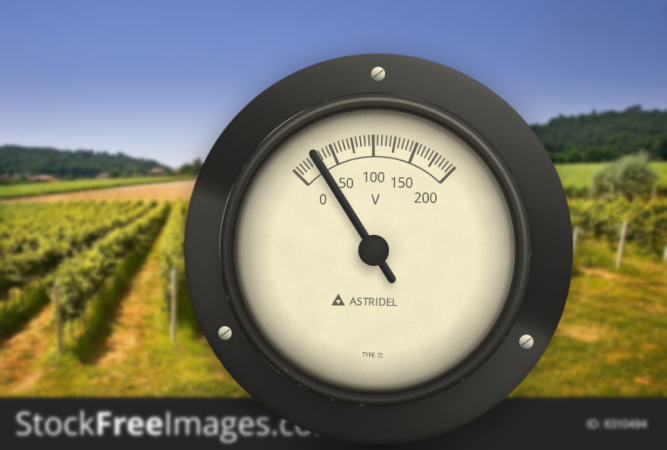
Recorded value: 30,V
